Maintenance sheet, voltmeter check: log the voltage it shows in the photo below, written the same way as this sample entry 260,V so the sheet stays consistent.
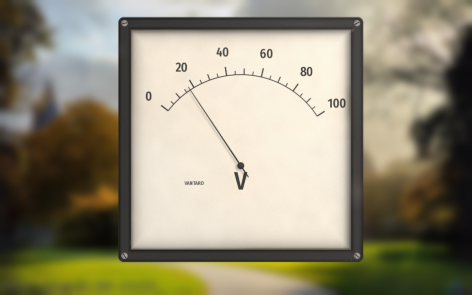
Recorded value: 17.5,V
